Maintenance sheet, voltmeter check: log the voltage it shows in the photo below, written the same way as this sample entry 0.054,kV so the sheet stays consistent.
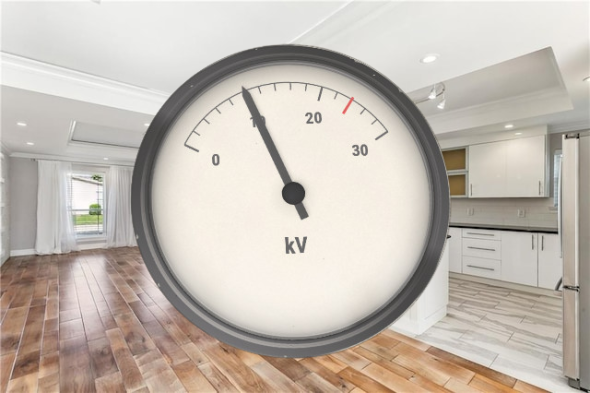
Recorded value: 10,kV
